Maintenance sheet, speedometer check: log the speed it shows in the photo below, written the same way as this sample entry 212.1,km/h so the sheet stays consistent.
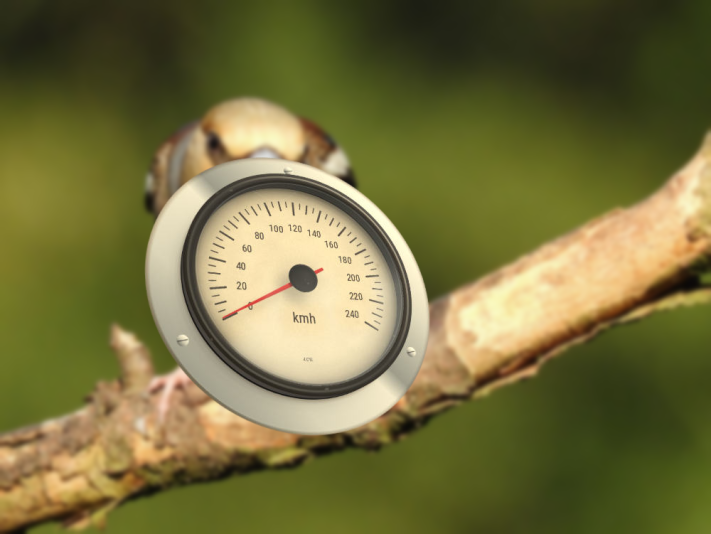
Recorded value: 0,km/h
